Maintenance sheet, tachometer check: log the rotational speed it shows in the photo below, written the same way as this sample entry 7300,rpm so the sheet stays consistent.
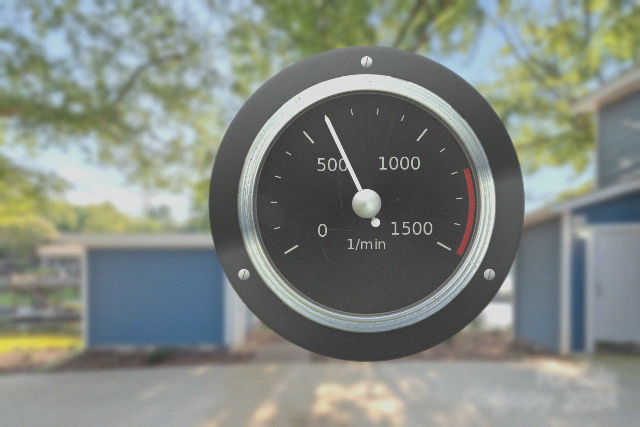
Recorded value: 600,rpm
